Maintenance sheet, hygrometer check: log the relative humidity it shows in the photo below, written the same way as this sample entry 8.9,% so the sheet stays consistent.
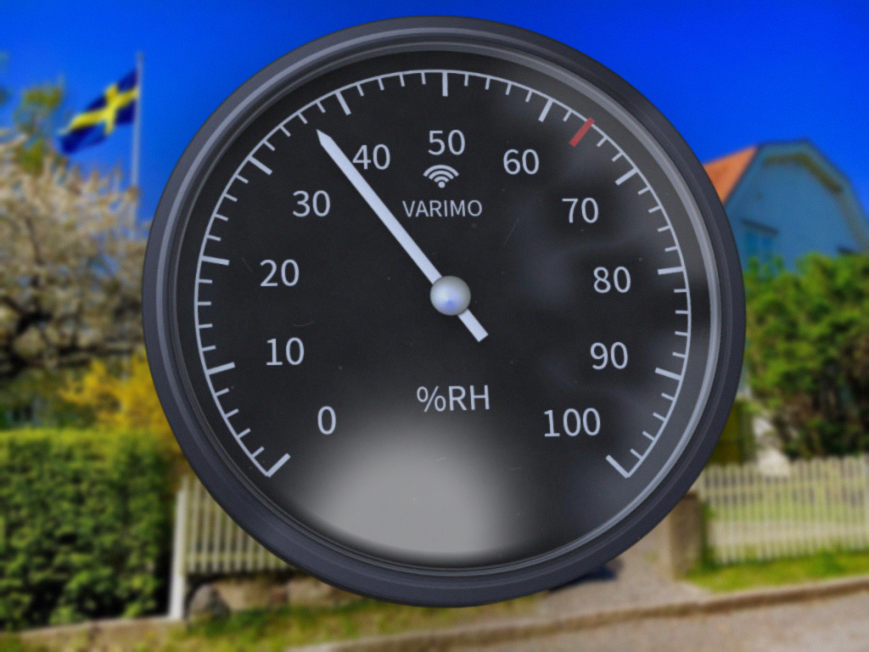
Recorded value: 36,%
